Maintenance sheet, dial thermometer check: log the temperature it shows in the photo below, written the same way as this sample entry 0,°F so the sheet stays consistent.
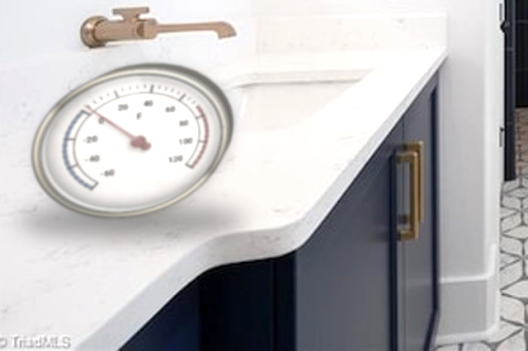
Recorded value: 4,°F
